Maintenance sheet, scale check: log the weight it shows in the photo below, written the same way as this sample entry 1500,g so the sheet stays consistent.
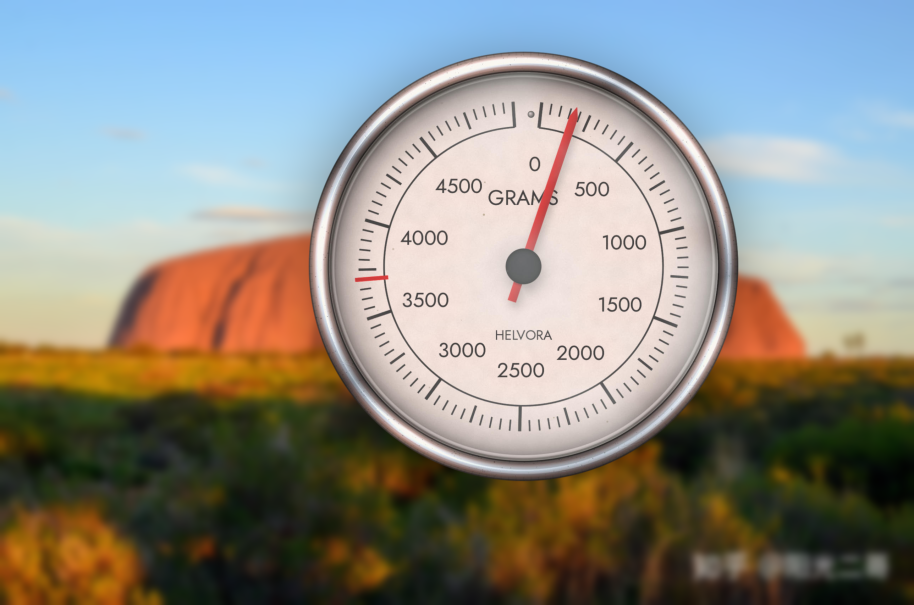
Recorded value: 175,g
